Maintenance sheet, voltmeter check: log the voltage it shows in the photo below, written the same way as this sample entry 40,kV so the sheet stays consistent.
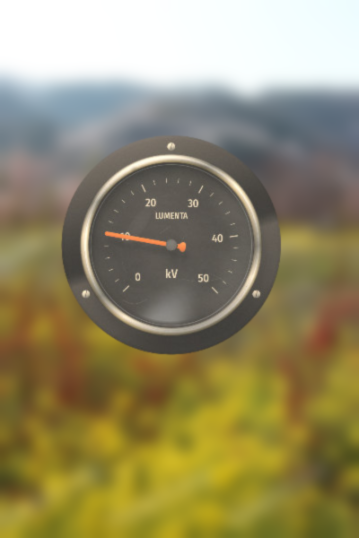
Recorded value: 10,kV
